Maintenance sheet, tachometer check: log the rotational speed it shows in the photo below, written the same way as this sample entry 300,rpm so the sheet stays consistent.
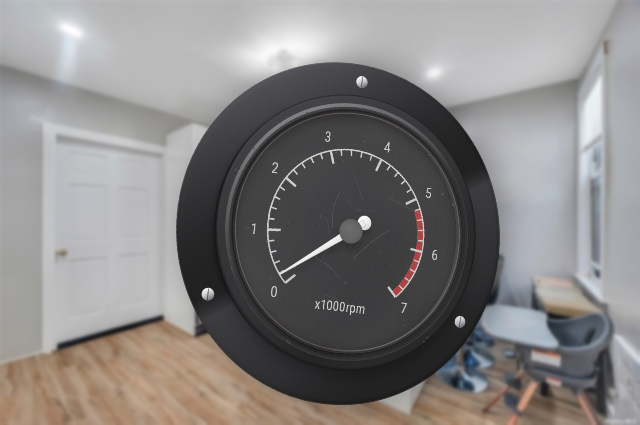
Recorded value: 200,rpm
